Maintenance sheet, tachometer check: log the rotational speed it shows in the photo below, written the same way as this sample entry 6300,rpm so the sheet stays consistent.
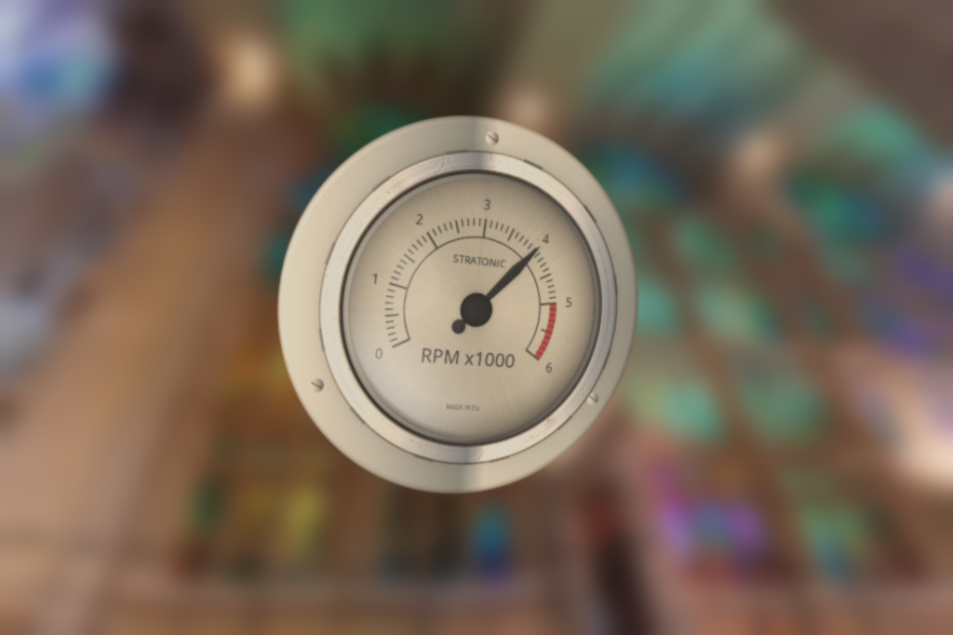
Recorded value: 4000,rpm
